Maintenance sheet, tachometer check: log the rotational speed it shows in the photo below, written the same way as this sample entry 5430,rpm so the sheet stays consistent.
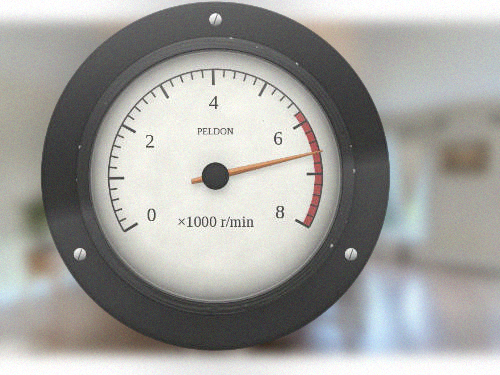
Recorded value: 6600,rpm
